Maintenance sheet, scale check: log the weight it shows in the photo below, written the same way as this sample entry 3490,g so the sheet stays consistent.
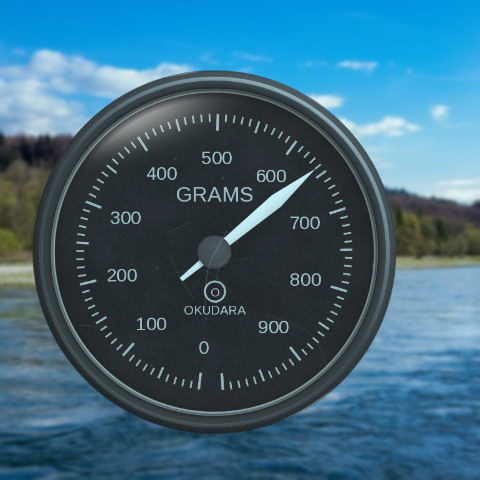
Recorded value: 640,g
